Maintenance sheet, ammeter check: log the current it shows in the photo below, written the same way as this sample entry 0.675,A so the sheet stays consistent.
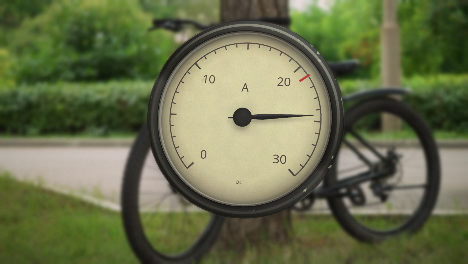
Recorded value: 24.5,A
